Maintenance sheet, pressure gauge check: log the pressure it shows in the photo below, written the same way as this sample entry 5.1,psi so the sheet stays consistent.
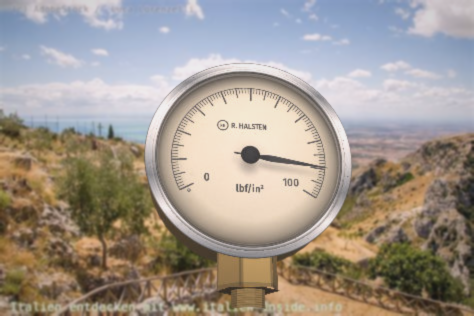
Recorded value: 90,psi
